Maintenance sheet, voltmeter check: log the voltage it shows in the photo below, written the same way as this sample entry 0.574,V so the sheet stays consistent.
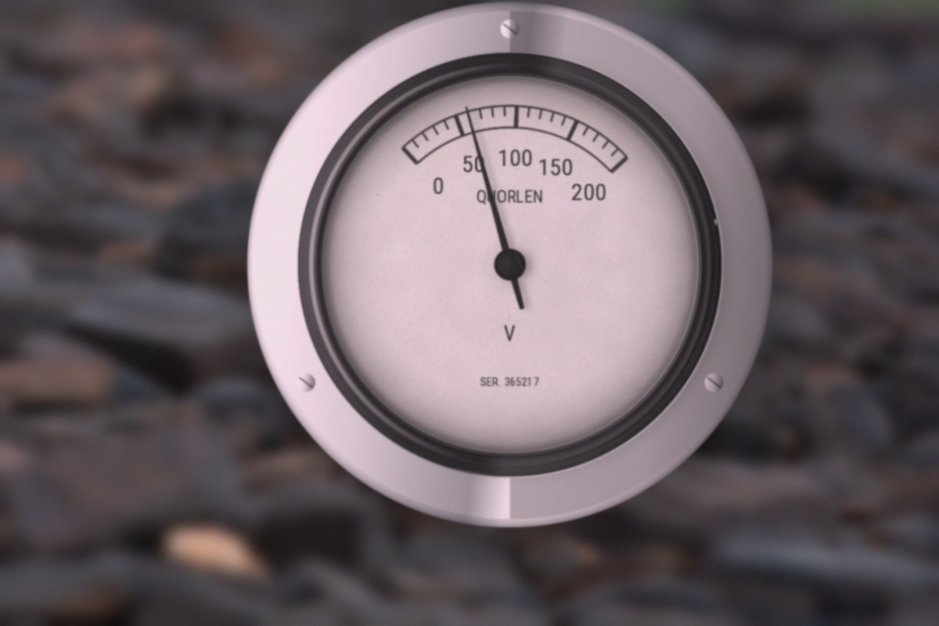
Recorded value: 60,V
